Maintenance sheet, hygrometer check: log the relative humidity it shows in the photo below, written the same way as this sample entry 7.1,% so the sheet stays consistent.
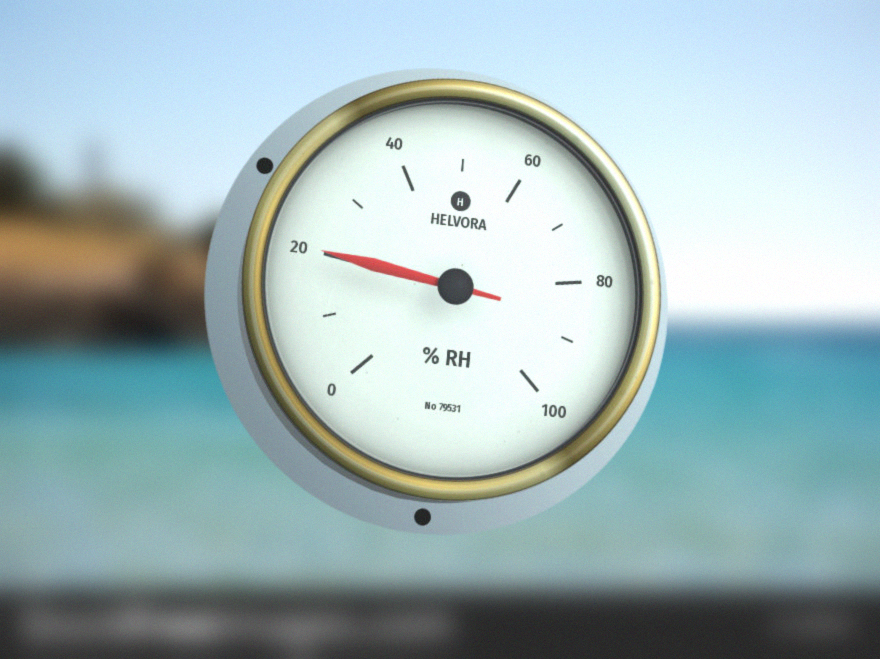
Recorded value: 20,%
